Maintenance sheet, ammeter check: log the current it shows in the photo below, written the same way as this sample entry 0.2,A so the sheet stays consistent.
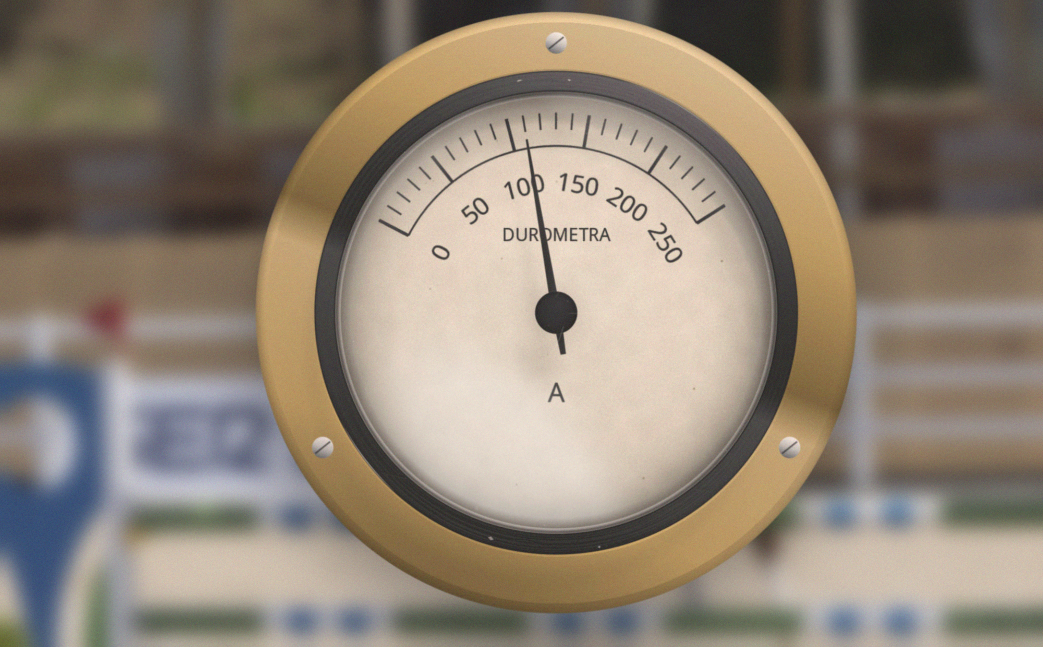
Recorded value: 110,A
